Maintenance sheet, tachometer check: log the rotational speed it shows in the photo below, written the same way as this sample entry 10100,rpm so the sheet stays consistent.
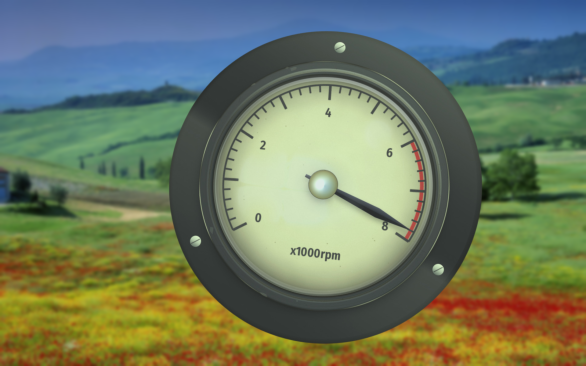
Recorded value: 7800,rpm
